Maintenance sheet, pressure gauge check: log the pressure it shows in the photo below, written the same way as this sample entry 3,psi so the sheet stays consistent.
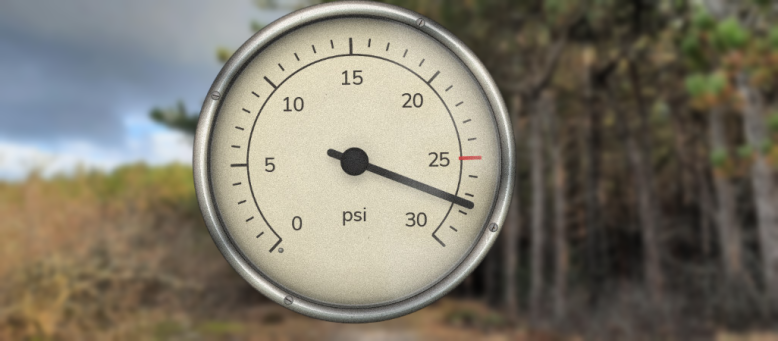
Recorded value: 27.5,psi
